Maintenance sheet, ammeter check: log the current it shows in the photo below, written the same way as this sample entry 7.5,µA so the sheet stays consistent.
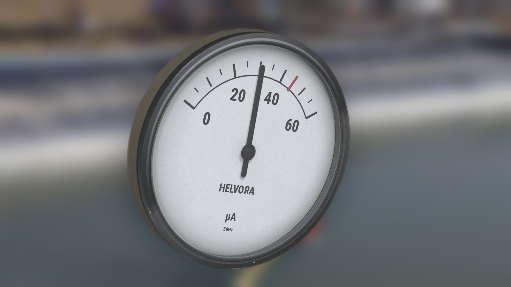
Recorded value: 30,µA
